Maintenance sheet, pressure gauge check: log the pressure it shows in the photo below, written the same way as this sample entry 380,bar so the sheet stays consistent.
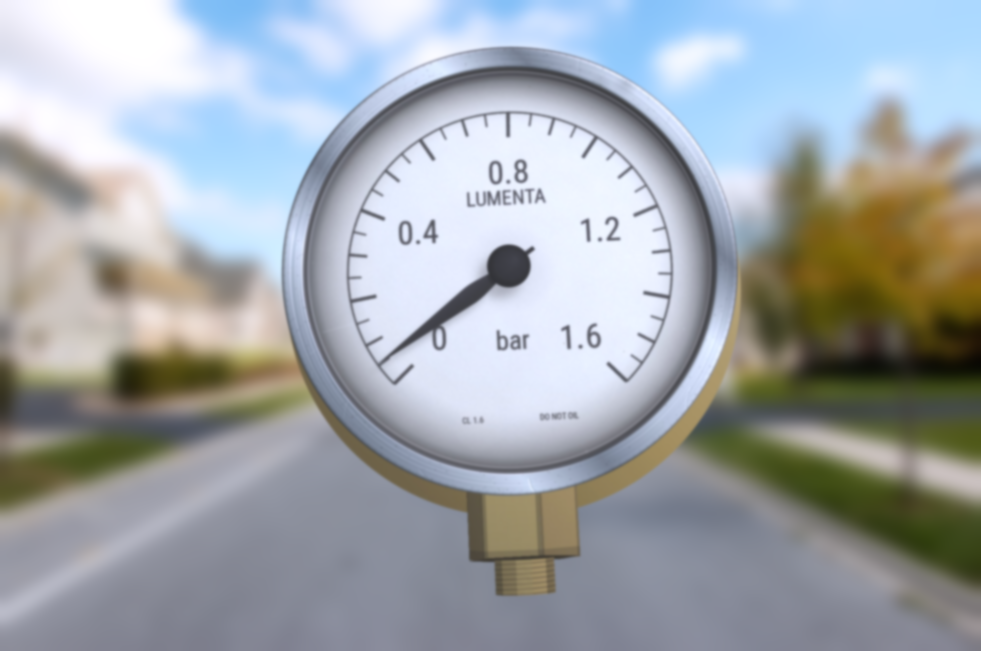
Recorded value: 0.05,bar
